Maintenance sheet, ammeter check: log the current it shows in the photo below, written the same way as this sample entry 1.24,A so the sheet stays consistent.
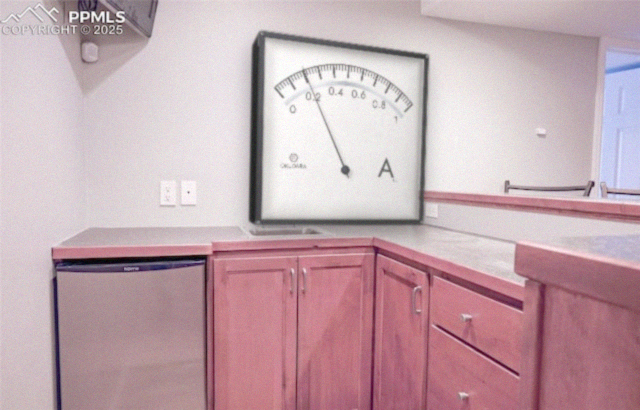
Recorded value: 0.2,A
